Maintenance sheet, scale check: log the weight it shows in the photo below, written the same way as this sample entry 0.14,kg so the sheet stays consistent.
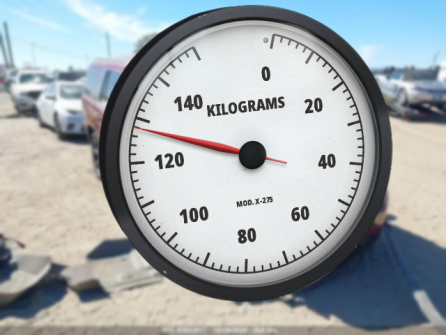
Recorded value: 128,kg
